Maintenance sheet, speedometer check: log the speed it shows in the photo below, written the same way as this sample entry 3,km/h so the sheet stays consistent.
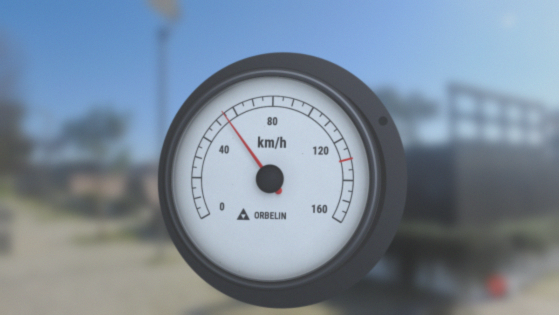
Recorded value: 55,km/h
